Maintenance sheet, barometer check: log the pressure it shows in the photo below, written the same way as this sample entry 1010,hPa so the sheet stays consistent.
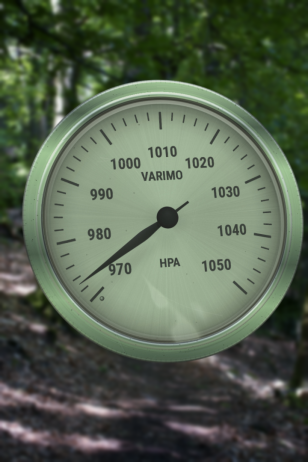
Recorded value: 973,hPa
